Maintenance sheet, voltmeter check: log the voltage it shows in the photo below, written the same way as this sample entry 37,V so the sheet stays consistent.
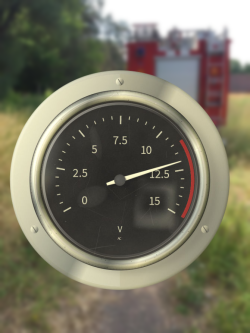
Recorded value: 12,V
